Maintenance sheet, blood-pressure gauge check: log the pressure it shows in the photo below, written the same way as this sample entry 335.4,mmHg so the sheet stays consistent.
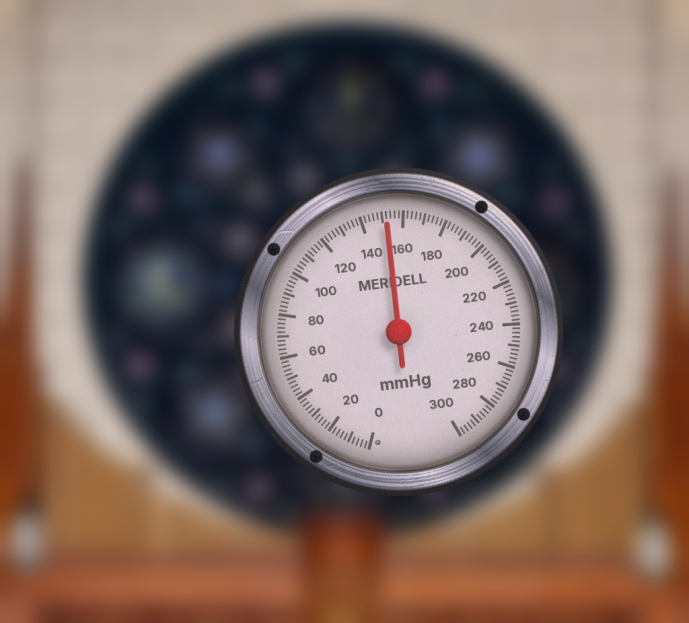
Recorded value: 152,mmHg
